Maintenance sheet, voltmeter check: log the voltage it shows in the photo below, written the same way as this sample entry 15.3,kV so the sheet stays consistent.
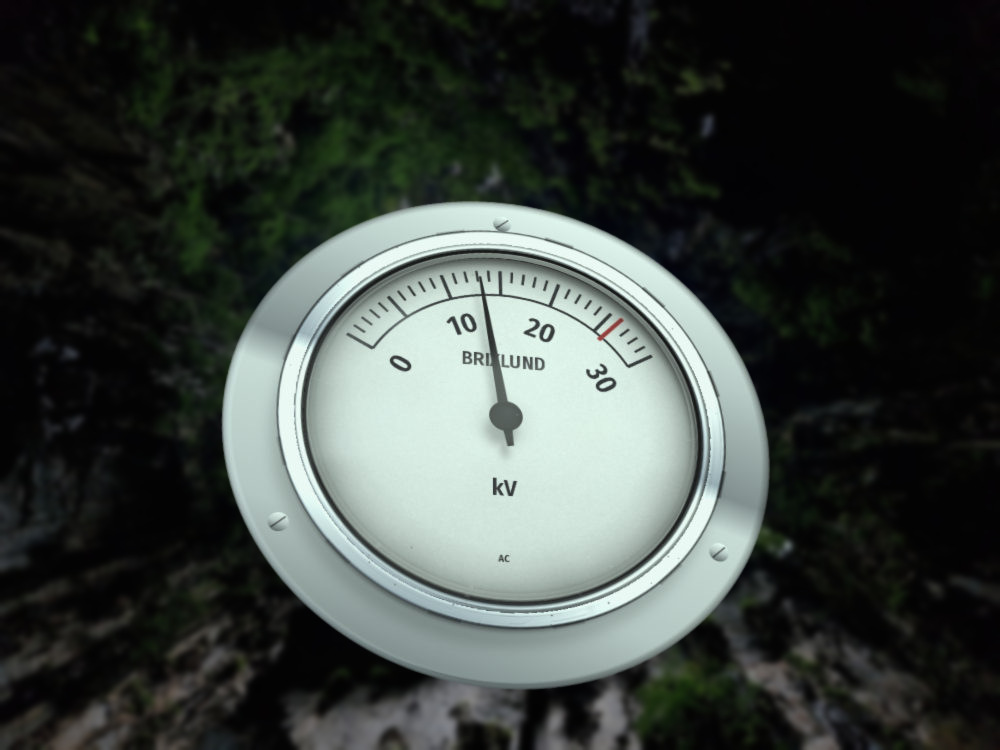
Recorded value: 13,kV
